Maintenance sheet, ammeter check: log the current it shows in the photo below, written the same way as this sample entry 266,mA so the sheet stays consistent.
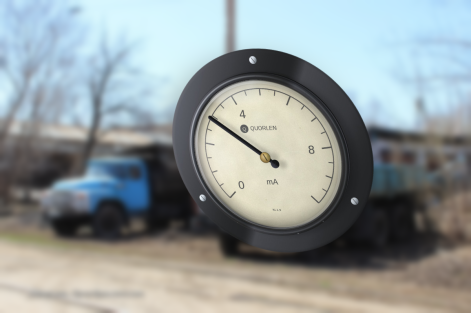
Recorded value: 3,mA
